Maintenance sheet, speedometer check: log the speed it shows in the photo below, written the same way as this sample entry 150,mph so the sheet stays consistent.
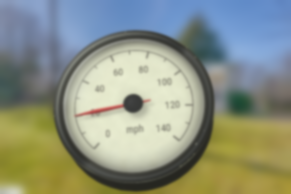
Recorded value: 20,mph
